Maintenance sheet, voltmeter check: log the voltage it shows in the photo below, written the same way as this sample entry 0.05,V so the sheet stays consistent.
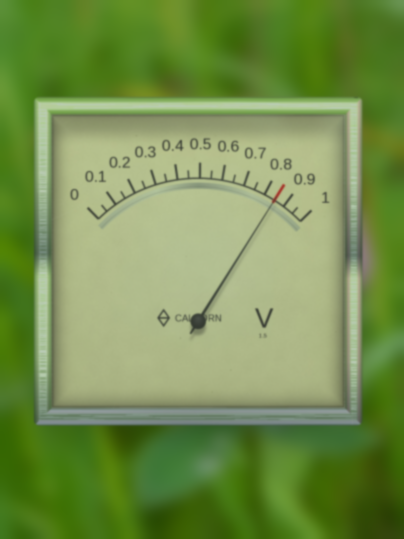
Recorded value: 0.85,V
